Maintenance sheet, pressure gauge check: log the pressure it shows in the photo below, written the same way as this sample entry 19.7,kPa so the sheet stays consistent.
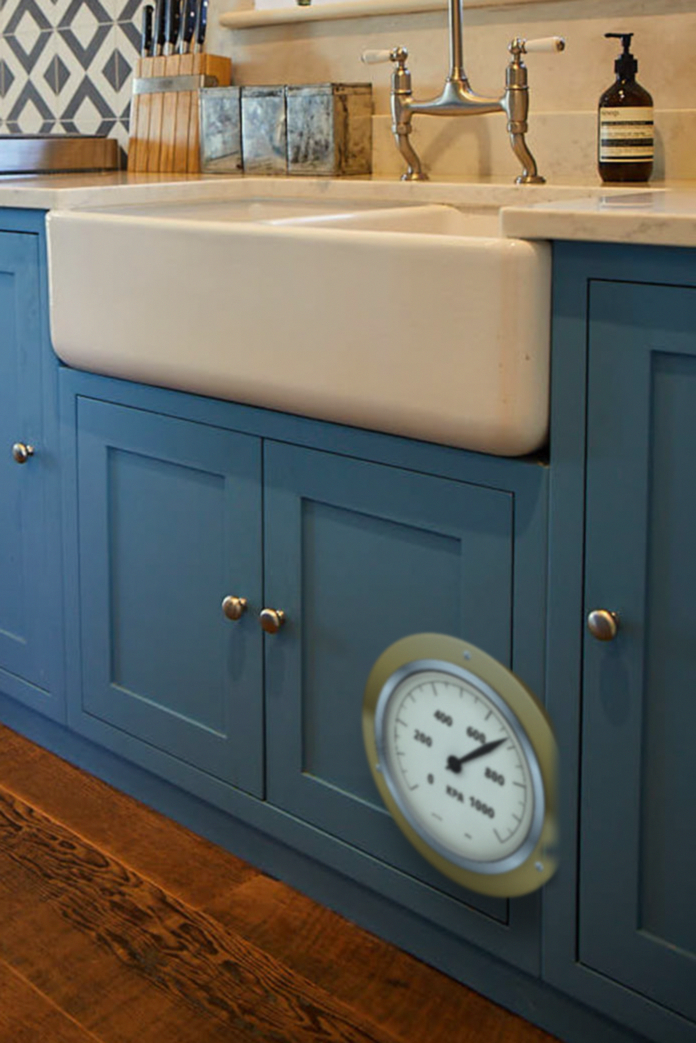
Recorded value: 675,kPa
